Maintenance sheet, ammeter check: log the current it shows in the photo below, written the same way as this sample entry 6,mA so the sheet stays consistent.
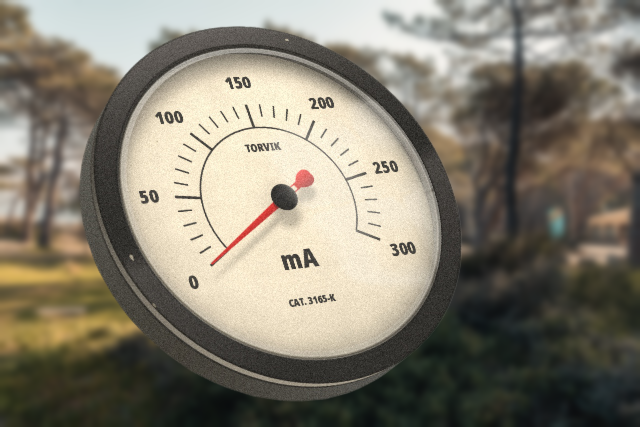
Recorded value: 0,mA
